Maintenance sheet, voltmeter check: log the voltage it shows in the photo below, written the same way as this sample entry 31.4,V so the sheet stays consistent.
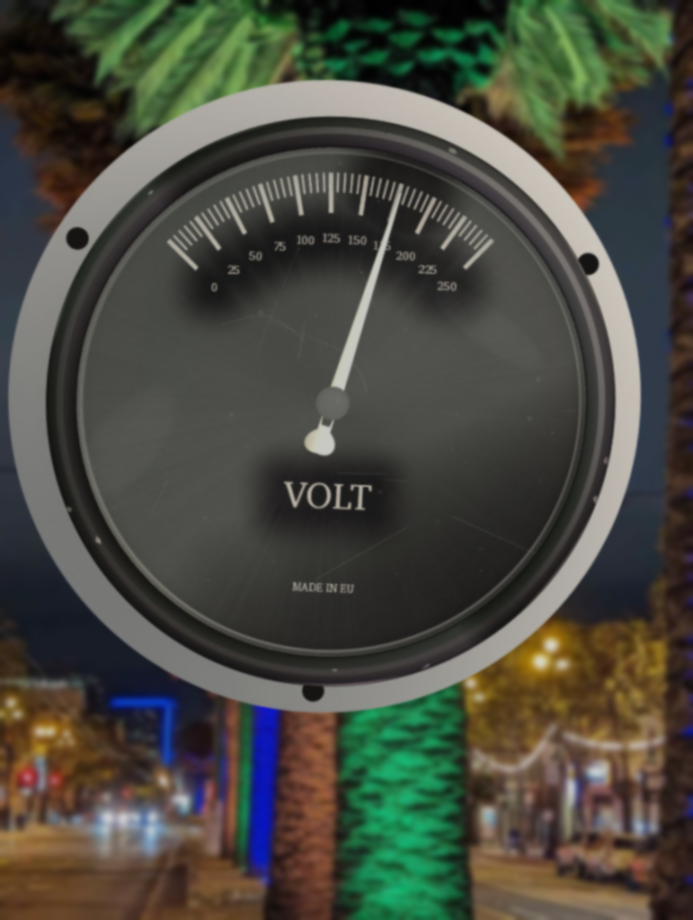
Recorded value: 175,V
